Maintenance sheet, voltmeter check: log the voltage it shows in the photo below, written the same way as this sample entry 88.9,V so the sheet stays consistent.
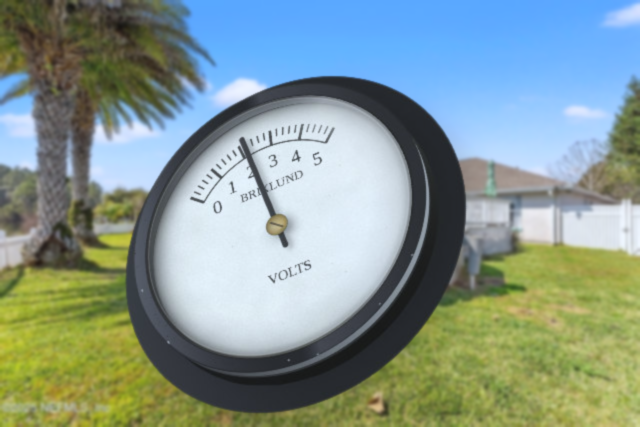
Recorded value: 2.2,V
